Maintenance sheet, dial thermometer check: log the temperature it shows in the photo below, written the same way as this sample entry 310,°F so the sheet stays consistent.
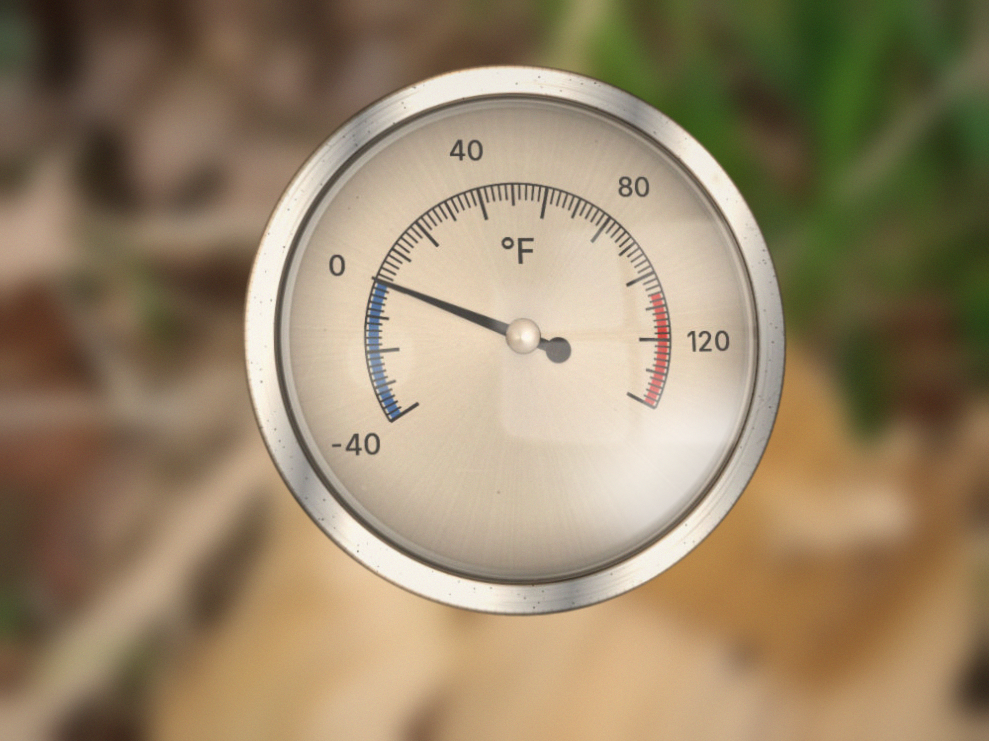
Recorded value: 0,°F
